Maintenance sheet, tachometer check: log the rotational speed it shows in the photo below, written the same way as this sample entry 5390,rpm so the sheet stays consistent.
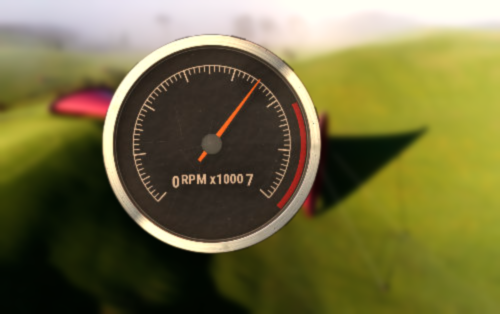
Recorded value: 4500,rpm
